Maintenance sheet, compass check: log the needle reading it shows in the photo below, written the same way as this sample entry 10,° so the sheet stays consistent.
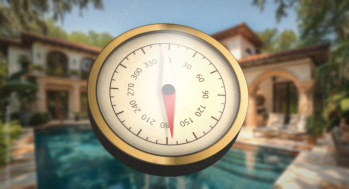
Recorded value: 175,°
